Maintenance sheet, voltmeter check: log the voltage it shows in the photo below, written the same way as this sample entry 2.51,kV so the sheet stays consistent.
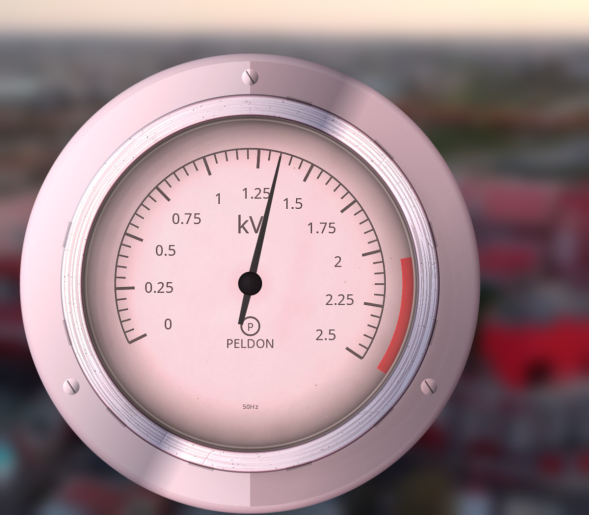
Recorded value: 1.35,kV
